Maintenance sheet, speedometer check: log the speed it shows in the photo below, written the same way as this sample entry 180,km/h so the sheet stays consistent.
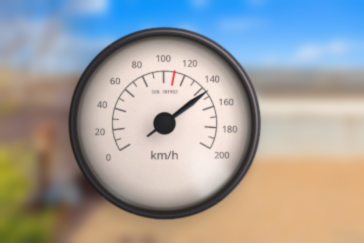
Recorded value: 145,km/h
